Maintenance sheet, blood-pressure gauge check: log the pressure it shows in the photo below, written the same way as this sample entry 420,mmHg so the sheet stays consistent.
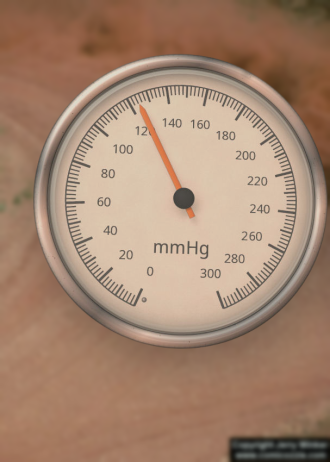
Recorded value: 124,mmHg
